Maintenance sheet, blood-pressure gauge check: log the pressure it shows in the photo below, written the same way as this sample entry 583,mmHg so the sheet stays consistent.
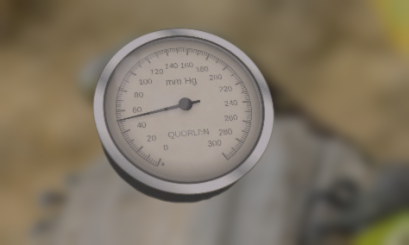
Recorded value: 50,mmHg
